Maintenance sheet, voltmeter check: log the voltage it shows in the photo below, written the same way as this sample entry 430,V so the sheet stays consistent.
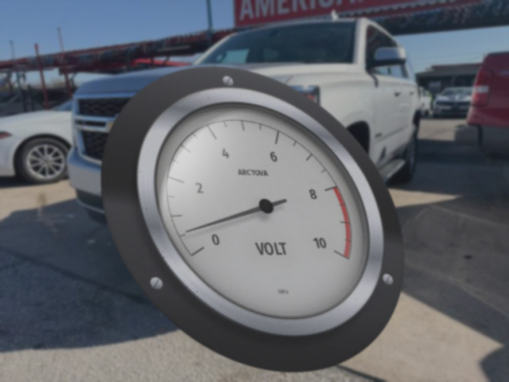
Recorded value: 0.5,V
